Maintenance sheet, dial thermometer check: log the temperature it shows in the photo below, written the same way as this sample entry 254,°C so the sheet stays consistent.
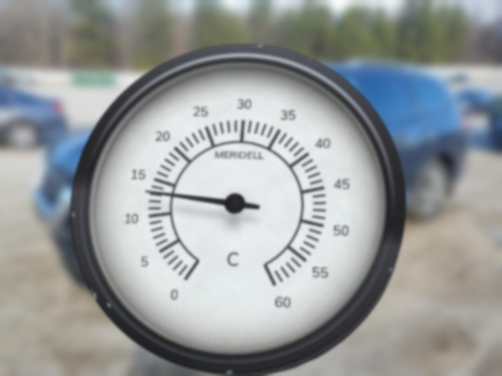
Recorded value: 13,°C
